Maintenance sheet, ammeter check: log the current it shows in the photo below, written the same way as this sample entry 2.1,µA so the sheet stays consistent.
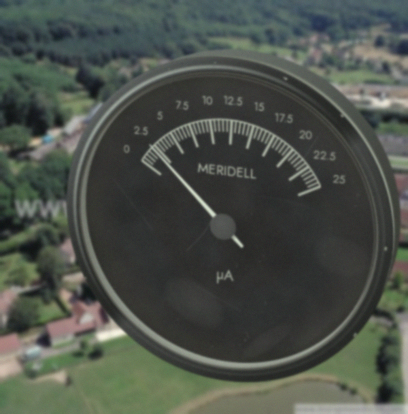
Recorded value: 2.5,µA
